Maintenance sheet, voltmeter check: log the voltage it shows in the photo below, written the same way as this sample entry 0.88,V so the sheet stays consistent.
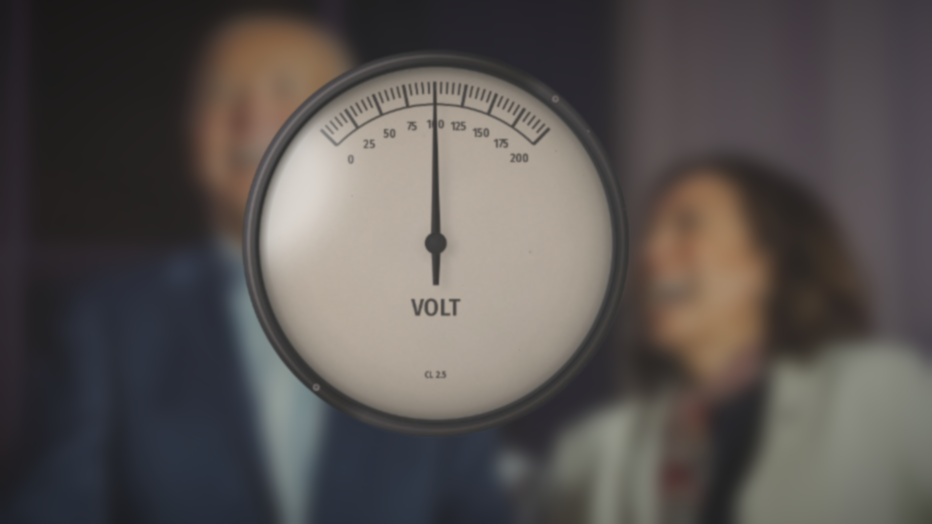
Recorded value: 100,V
